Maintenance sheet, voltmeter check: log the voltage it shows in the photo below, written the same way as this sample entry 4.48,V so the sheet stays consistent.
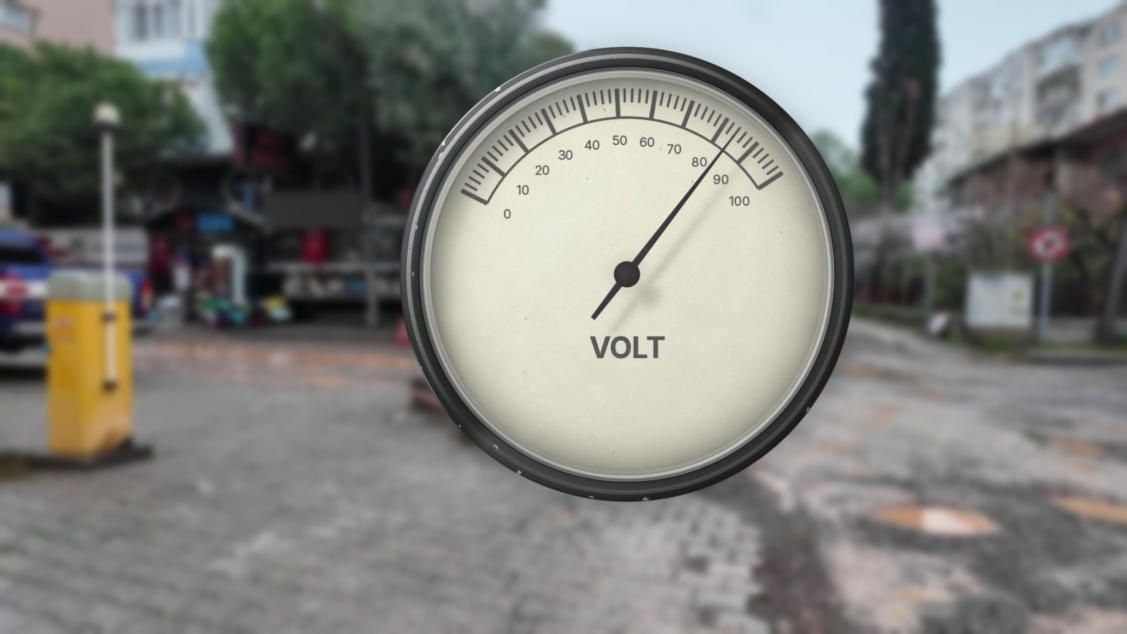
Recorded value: 84,V
